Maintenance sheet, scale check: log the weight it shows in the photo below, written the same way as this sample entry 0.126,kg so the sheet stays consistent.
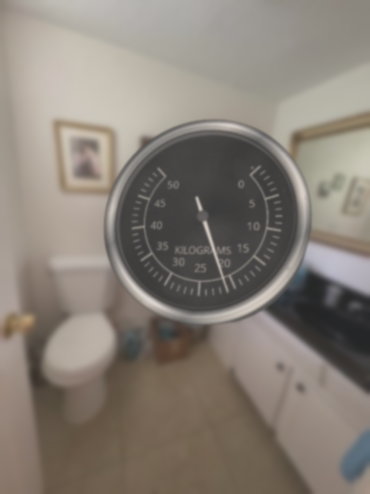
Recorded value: 21,kg
